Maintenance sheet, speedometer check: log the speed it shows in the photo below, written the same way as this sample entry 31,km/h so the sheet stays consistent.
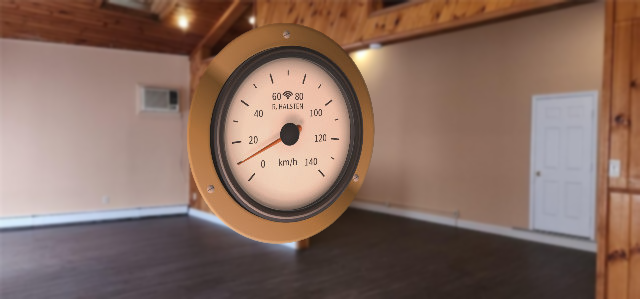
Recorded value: 10,km/h
